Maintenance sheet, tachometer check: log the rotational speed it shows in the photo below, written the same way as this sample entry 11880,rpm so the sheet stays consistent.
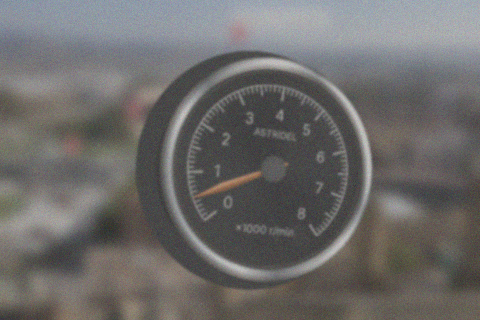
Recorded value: 500,rpm
